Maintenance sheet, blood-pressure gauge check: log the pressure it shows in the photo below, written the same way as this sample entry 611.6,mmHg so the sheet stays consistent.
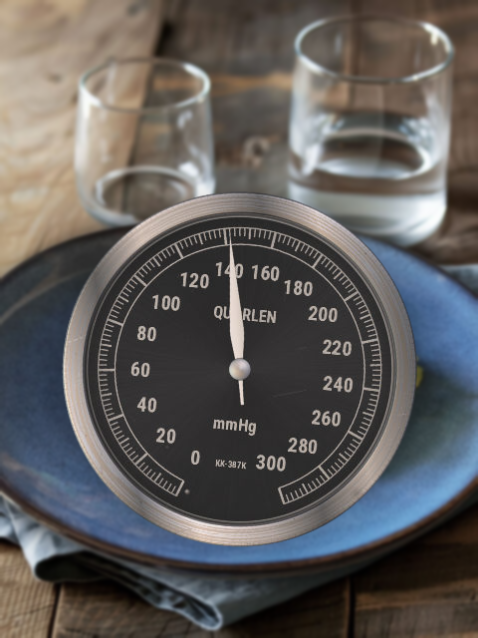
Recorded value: 142,mmHg
